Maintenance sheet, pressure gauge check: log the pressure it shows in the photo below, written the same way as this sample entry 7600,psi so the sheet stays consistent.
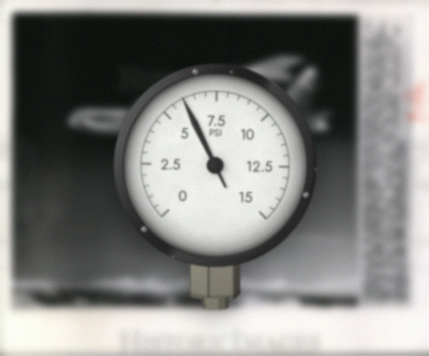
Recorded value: 6,psi
